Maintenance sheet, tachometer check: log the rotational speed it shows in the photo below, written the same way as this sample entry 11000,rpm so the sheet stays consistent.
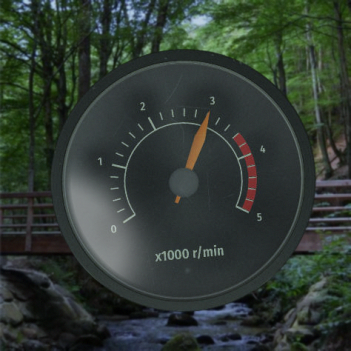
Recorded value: 3000,rpm
